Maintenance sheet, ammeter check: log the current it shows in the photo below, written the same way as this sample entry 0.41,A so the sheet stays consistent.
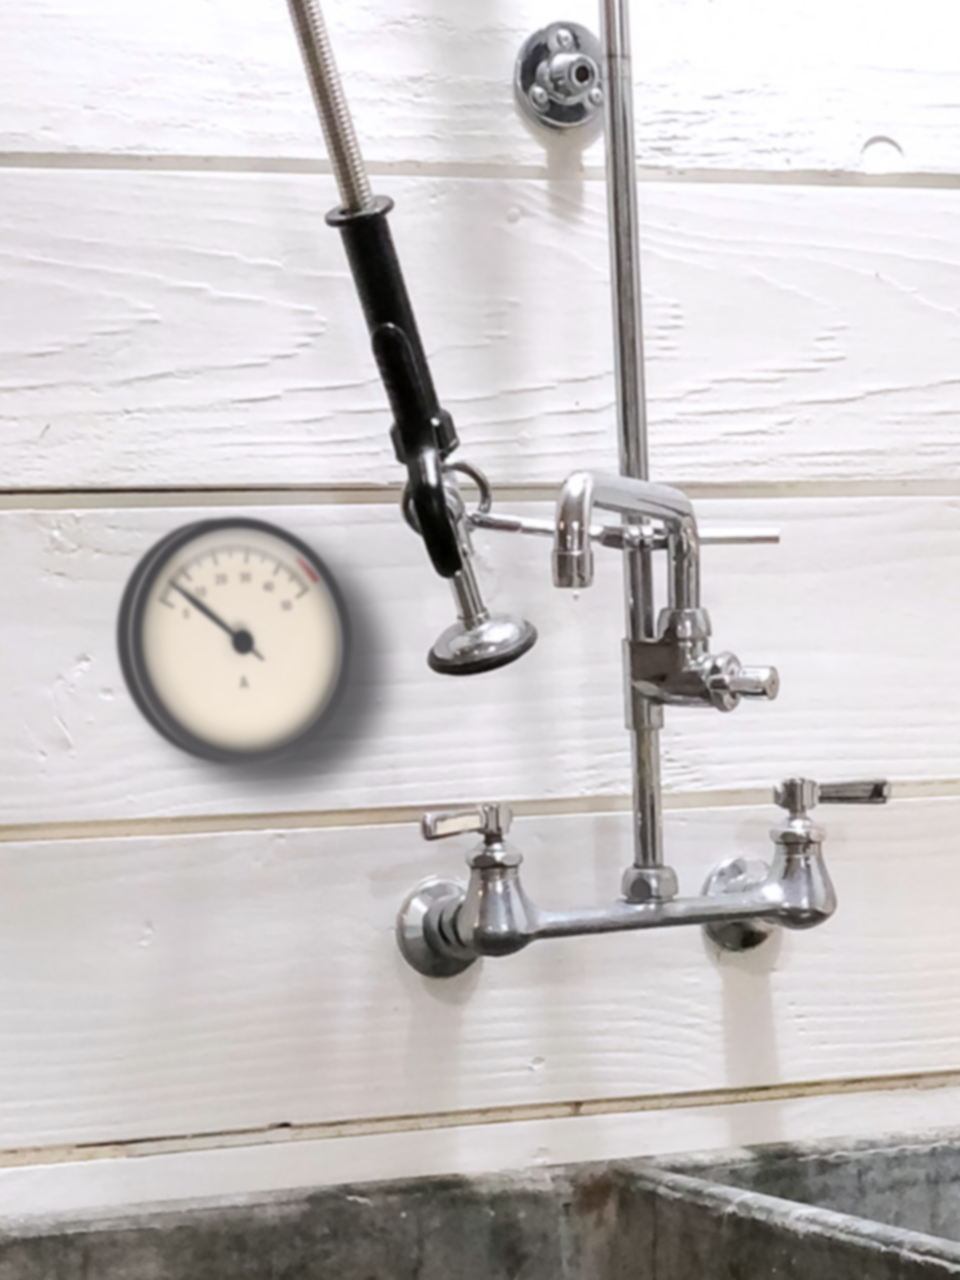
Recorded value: 5,A
